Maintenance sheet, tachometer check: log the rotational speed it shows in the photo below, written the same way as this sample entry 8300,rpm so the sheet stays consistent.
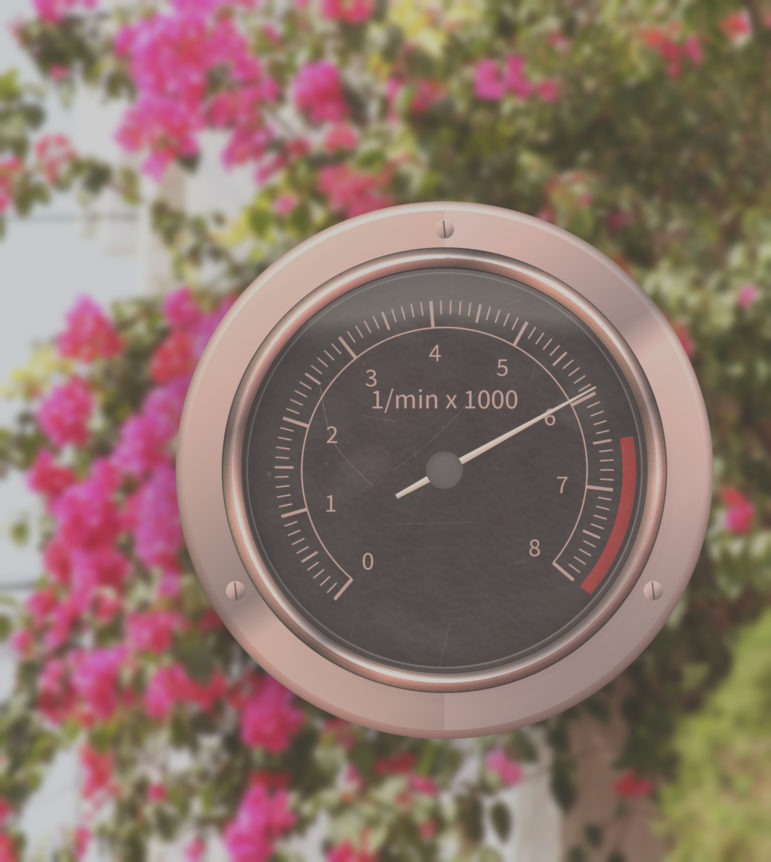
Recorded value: 5950,rpm
